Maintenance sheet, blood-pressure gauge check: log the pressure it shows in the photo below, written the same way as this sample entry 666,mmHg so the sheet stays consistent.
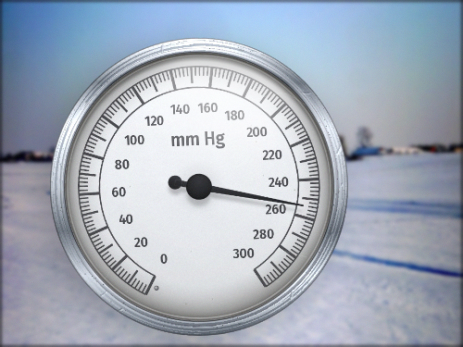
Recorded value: 254,mmHg
